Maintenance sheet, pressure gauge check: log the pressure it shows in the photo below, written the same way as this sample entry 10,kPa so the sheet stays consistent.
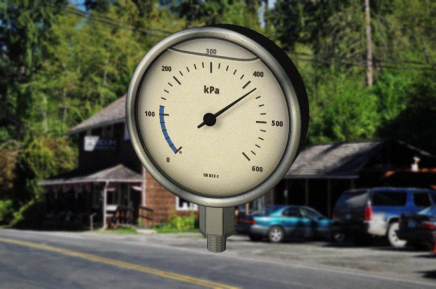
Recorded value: 420,kPa
